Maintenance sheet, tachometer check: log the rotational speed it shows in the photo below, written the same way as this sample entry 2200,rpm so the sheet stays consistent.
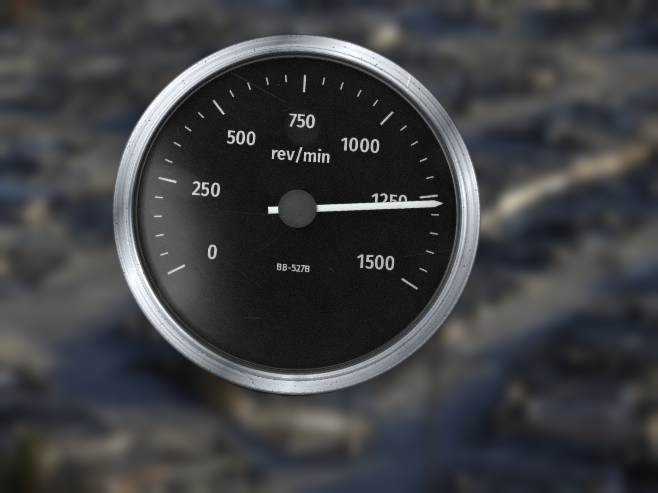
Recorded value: 1275,rpm
